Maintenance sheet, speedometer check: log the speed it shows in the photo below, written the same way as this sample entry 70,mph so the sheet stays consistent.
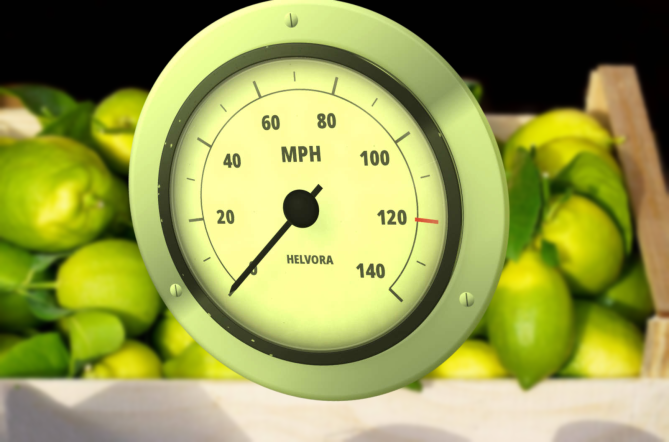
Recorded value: 0,mph
